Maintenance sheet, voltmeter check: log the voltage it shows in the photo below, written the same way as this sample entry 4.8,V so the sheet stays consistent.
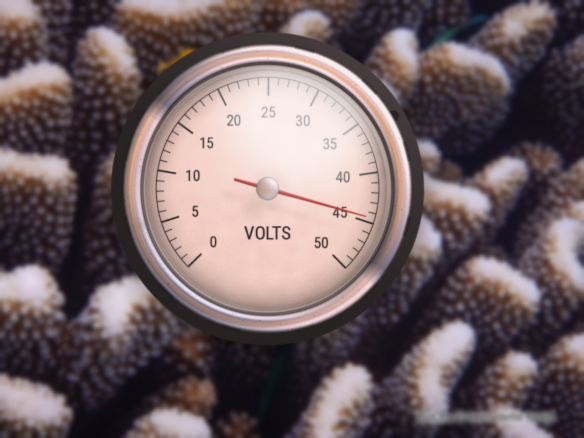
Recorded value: 44.5,V
